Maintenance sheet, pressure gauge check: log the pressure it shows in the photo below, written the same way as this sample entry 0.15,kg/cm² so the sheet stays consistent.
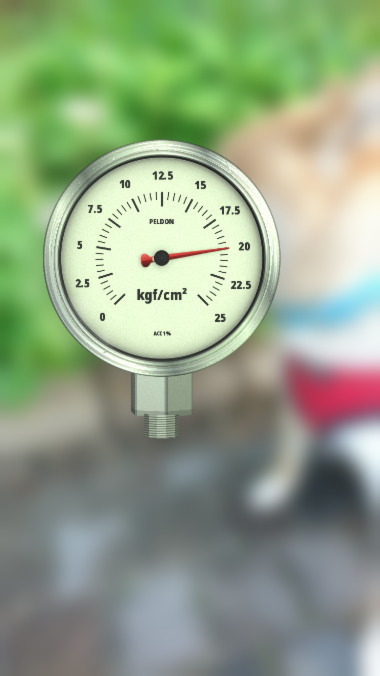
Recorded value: 20,kg/cm²
